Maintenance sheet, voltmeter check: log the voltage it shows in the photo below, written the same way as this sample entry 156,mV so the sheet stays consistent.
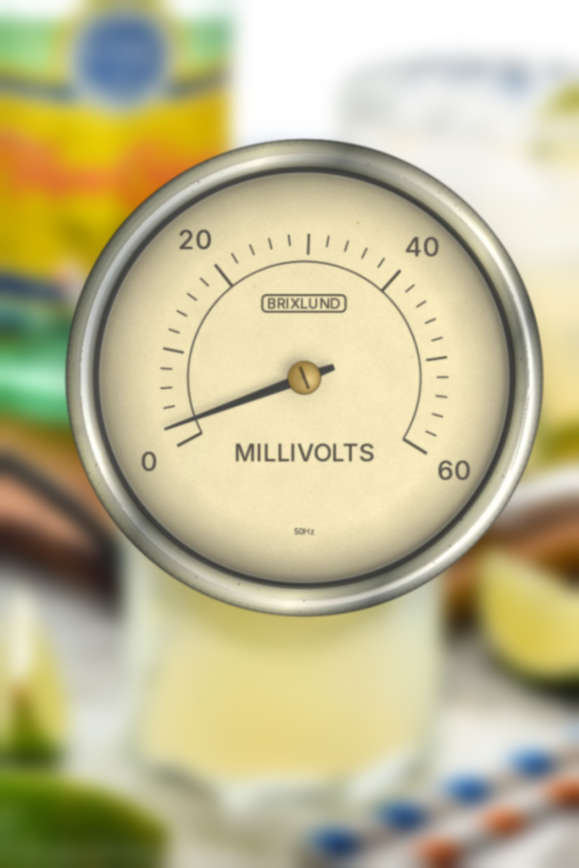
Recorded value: 2,mV
